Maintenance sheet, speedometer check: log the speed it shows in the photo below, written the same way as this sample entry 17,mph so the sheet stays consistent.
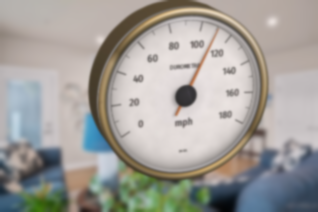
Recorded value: 110,mph
